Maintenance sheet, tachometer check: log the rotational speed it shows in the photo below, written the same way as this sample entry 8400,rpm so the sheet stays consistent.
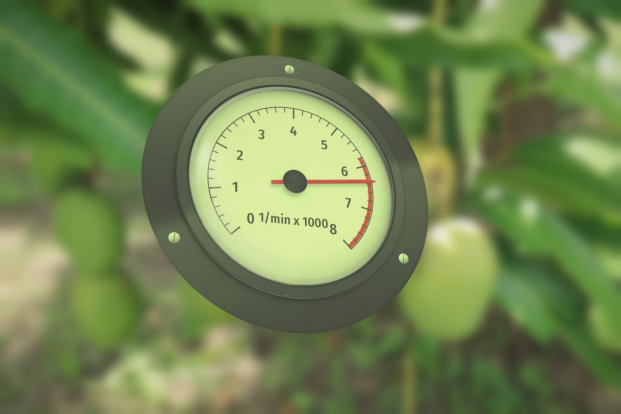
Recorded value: 6400,rpm
